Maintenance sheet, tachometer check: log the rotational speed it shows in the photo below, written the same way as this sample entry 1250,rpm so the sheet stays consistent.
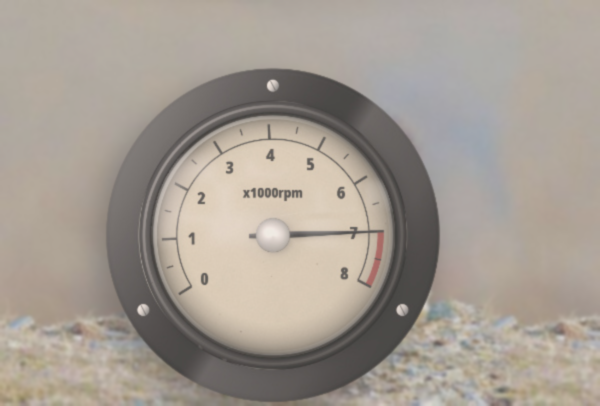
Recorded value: 7000,rpm
